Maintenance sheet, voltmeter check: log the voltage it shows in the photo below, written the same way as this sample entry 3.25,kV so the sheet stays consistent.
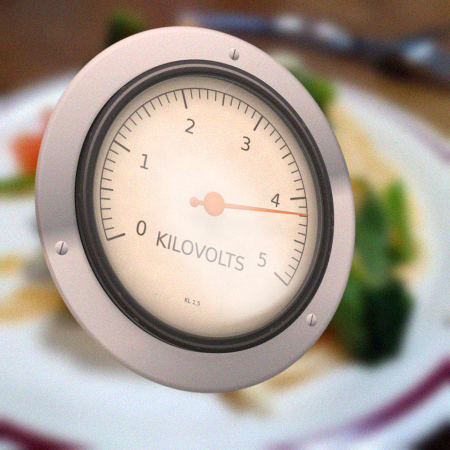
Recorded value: 4.2,kV
